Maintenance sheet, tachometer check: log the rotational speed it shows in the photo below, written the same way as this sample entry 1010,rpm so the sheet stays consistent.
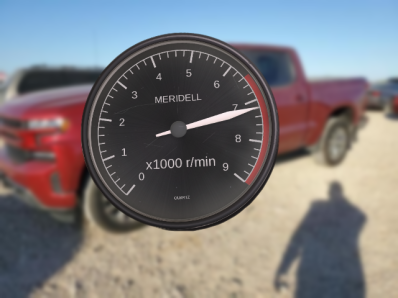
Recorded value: 7200,rpm
